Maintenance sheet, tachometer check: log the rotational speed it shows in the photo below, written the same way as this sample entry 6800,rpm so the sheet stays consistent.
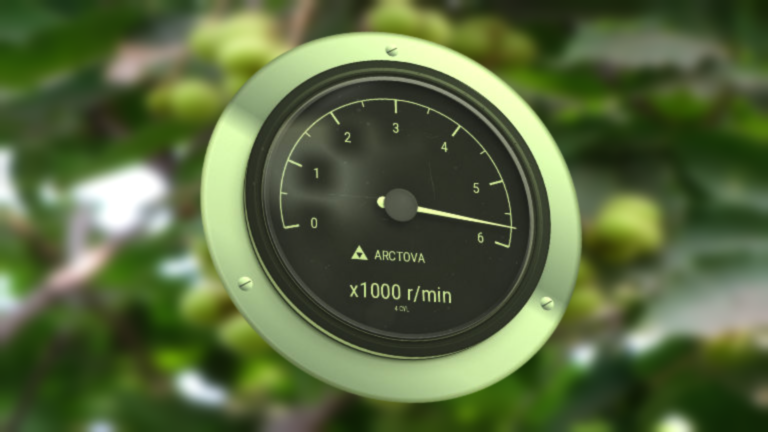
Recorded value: 5750,rpm
